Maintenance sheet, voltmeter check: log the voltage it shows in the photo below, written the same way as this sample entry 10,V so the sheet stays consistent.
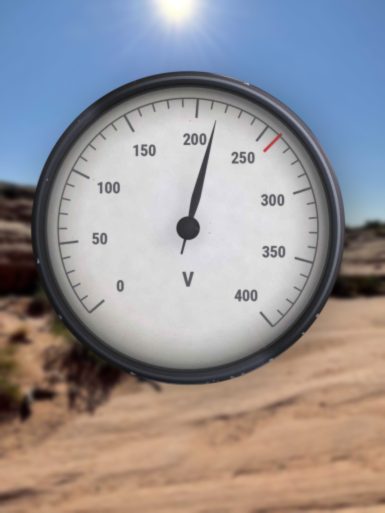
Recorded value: 215,V
